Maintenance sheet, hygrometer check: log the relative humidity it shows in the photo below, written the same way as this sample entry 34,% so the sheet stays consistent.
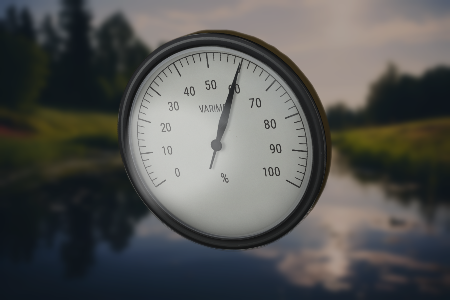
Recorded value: 60,%
